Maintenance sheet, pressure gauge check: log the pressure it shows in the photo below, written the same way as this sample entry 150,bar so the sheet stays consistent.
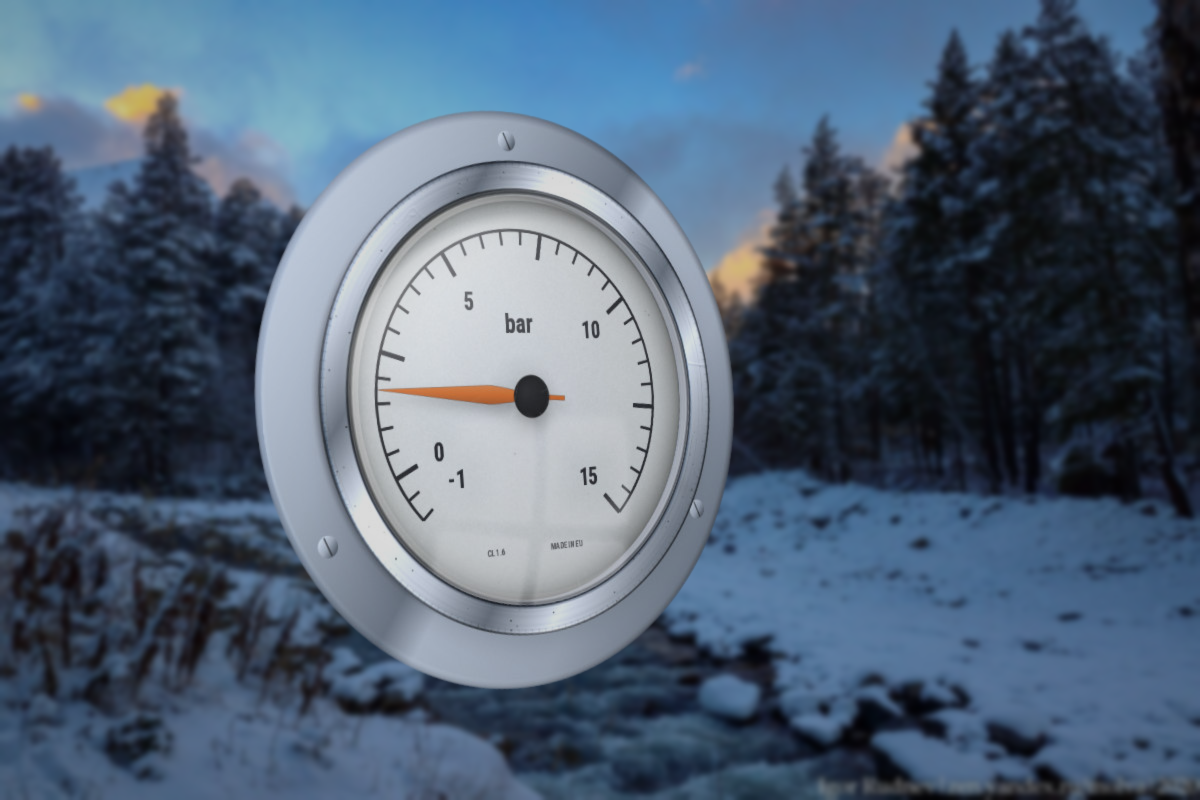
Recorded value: 1.75,bar
